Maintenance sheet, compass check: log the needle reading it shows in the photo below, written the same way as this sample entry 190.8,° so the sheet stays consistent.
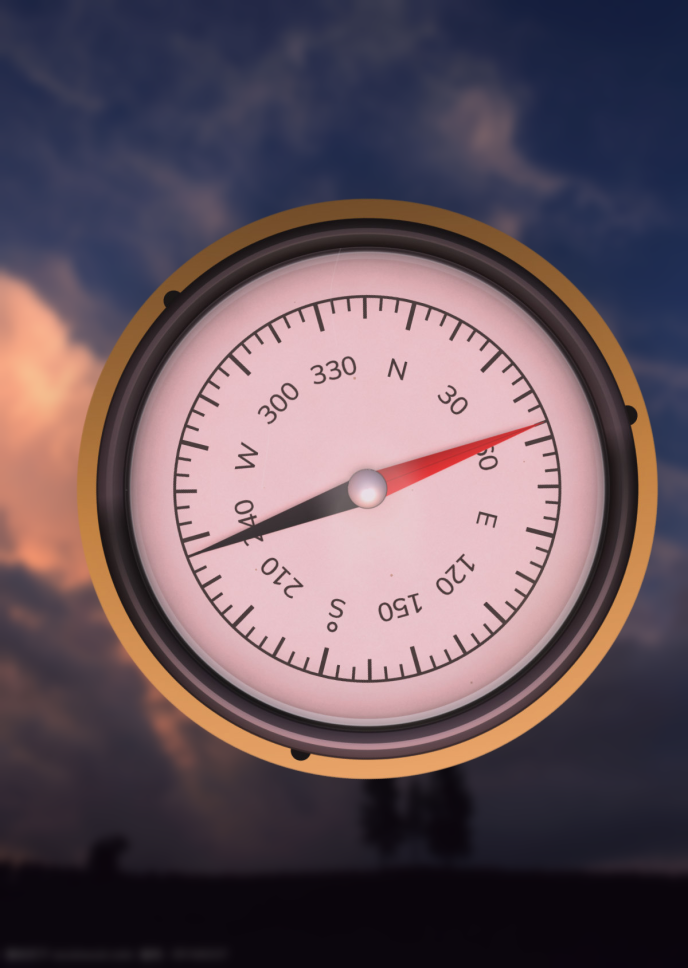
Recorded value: 55,°
